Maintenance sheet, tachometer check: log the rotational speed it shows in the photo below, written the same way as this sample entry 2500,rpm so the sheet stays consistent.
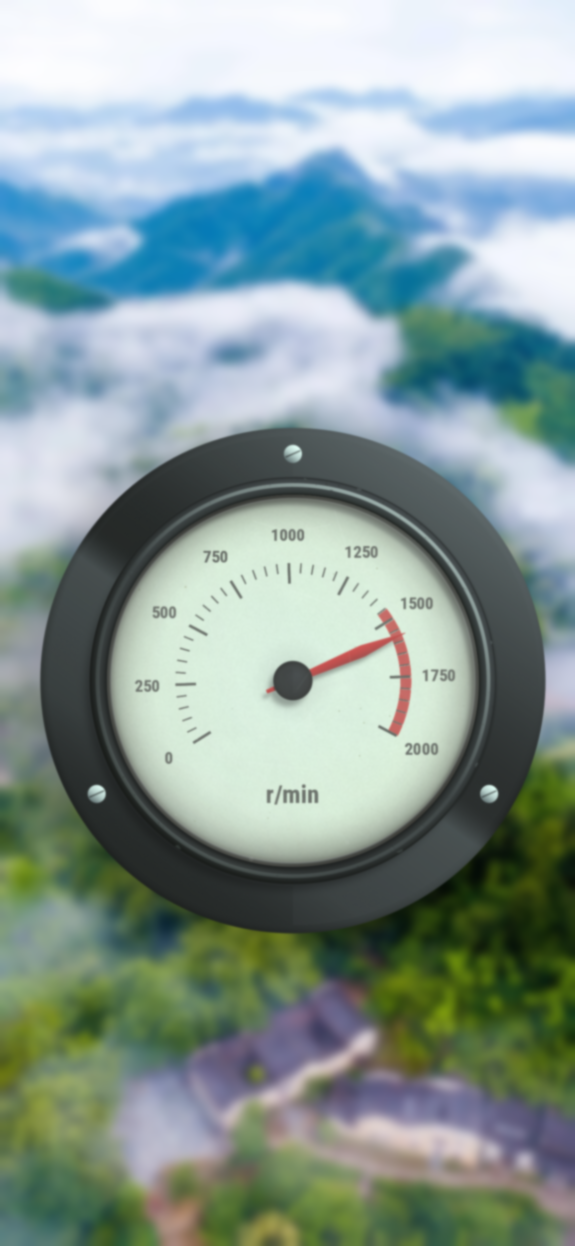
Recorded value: 1575,rpm
